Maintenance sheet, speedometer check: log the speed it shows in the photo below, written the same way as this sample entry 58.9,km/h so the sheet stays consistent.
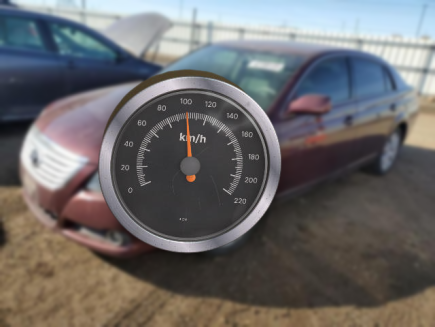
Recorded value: 100,km/h
